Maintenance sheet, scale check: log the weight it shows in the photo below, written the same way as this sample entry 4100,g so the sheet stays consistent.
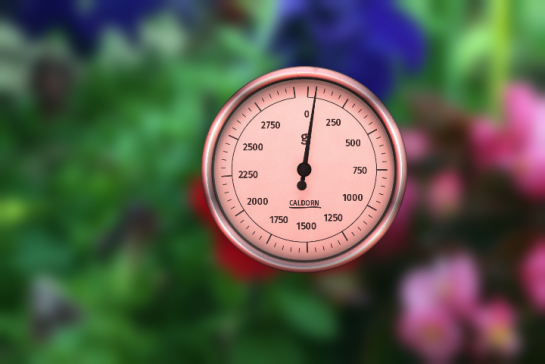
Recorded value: 50,g
